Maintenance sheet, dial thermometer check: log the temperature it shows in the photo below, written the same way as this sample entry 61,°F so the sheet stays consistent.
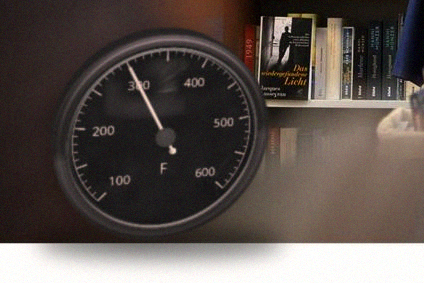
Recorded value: 300,°F
